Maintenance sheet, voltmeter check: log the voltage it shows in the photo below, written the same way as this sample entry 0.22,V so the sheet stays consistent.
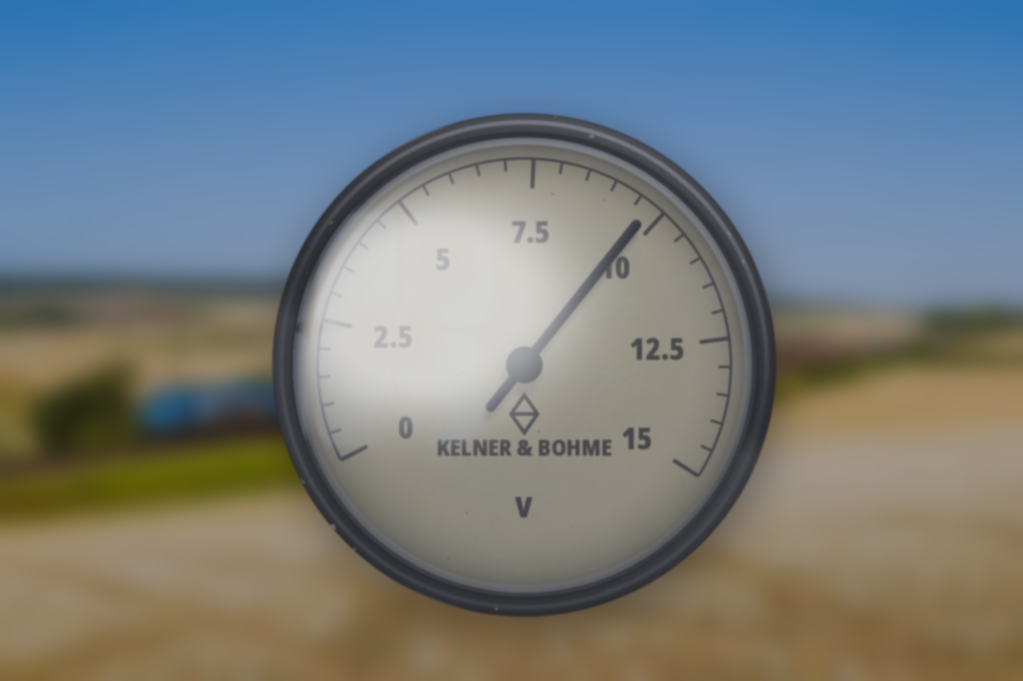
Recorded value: 9.75,V
